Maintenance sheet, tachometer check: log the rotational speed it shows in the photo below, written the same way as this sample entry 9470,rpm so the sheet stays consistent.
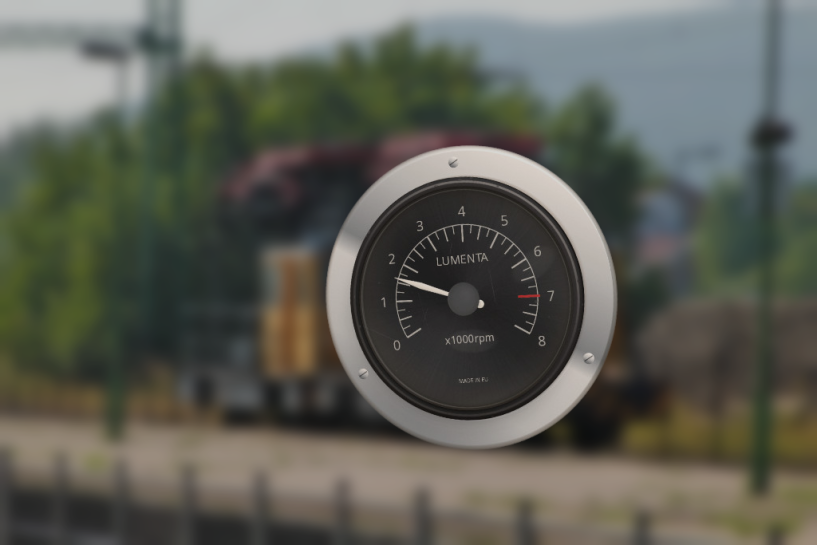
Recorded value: 1625,rpm
